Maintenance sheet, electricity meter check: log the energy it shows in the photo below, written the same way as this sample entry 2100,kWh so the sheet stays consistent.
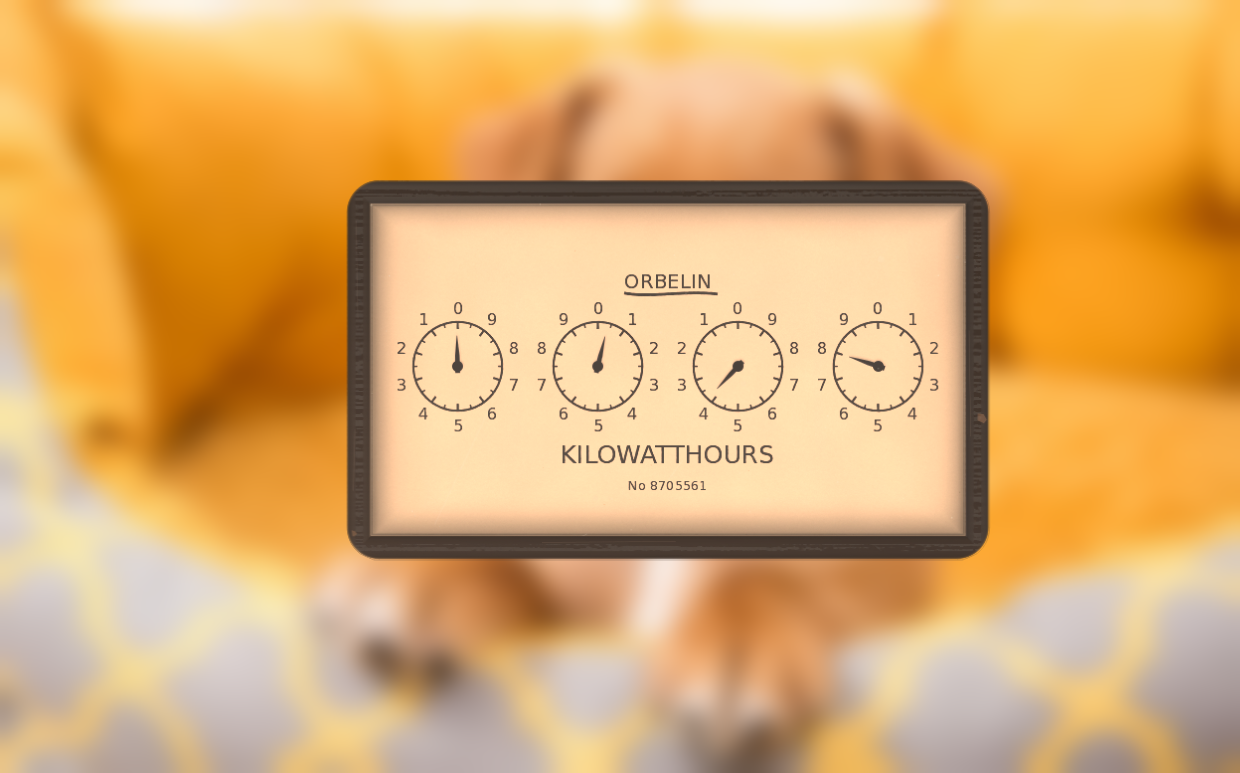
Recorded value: 38,kWh
